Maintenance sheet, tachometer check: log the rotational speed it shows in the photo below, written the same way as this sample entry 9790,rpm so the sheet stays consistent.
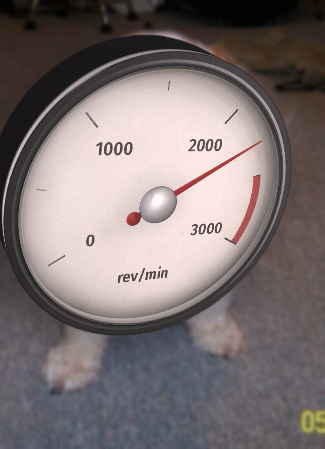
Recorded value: 2250,rpm
